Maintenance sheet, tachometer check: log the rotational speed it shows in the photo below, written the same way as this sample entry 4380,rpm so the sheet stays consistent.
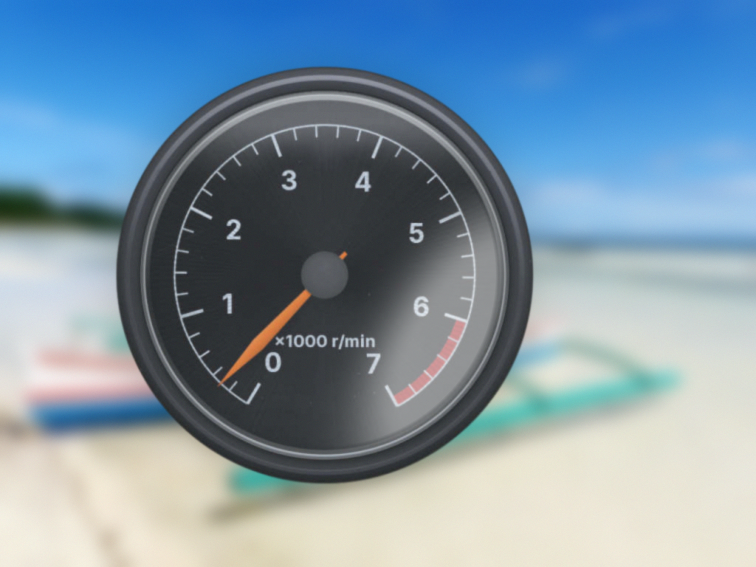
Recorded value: 300,rpm
